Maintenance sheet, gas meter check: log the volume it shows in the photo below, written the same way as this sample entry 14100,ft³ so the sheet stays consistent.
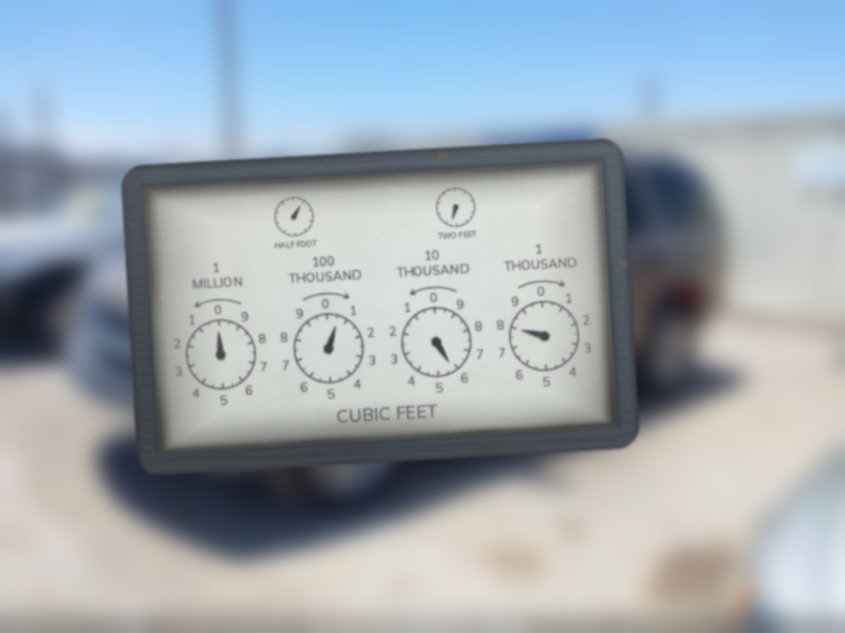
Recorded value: 5800,ft³
